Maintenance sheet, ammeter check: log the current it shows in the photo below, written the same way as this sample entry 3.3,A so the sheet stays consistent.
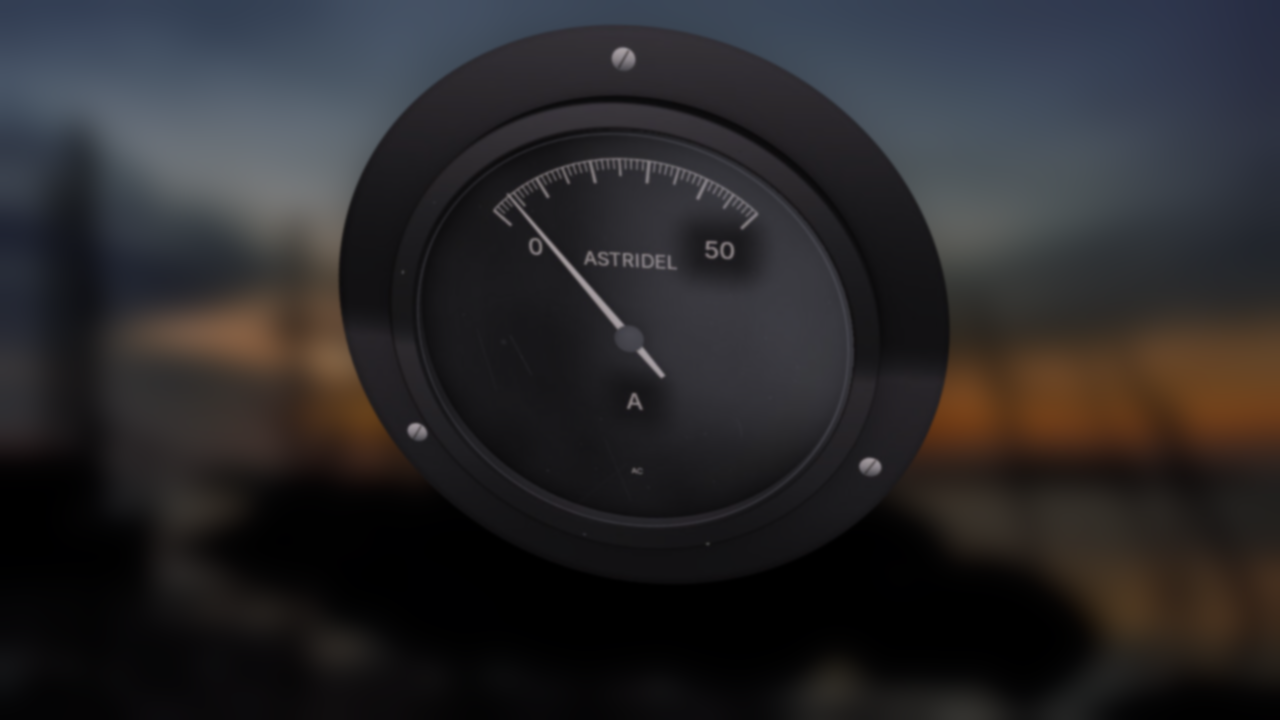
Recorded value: 5,A
